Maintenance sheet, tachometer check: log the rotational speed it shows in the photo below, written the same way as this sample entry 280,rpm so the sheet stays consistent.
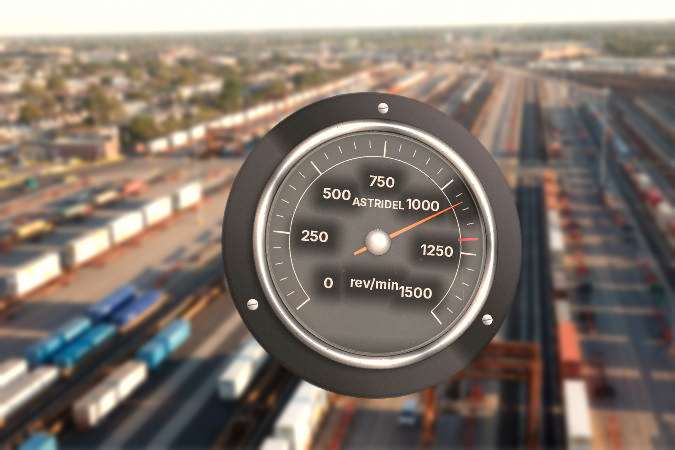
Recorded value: 1075,rpm
